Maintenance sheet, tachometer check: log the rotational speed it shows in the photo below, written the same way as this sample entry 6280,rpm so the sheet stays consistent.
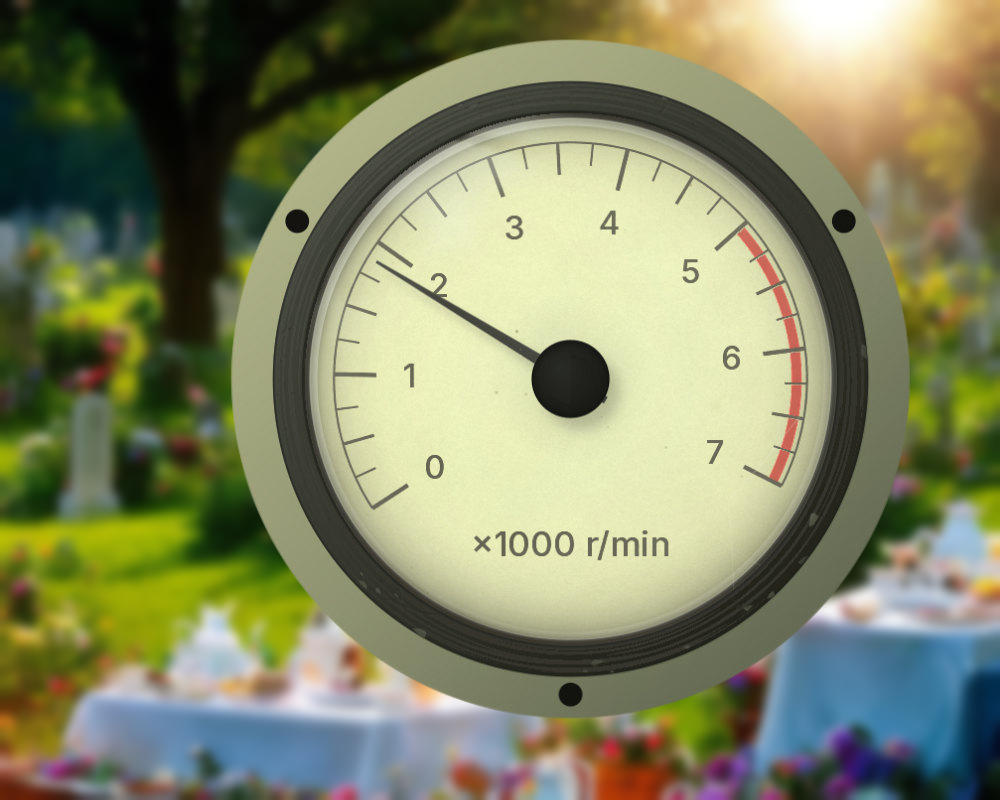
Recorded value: 1875,rpm
